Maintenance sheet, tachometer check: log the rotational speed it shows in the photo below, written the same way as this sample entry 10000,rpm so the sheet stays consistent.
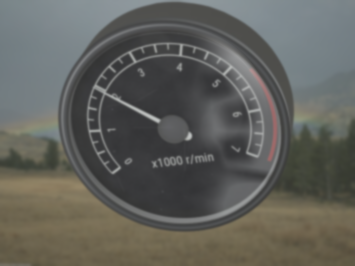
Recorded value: 2000,rpm
